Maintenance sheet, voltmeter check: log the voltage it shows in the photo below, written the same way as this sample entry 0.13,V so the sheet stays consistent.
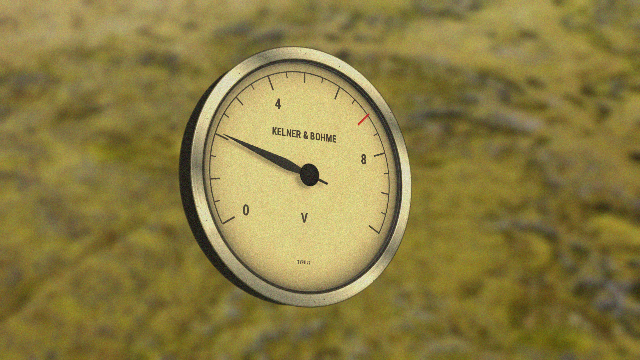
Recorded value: 2,V
